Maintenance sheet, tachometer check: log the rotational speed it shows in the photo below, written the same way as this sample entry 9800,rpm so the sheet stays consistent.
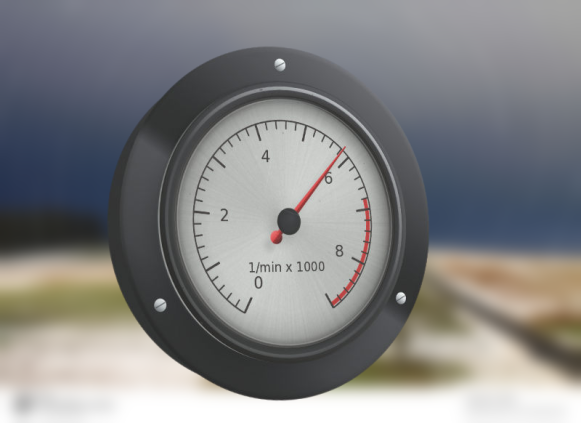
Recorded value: 5800,rpm
